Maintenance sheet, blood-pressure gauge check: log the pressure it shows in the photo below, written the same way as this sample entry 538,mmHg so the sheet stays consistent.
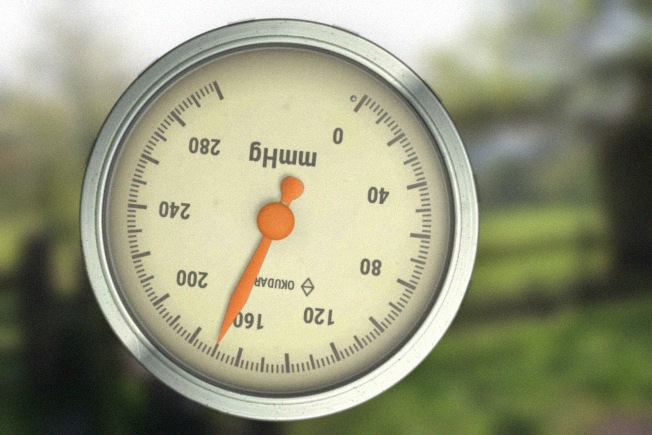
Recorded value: 170,mmHg
